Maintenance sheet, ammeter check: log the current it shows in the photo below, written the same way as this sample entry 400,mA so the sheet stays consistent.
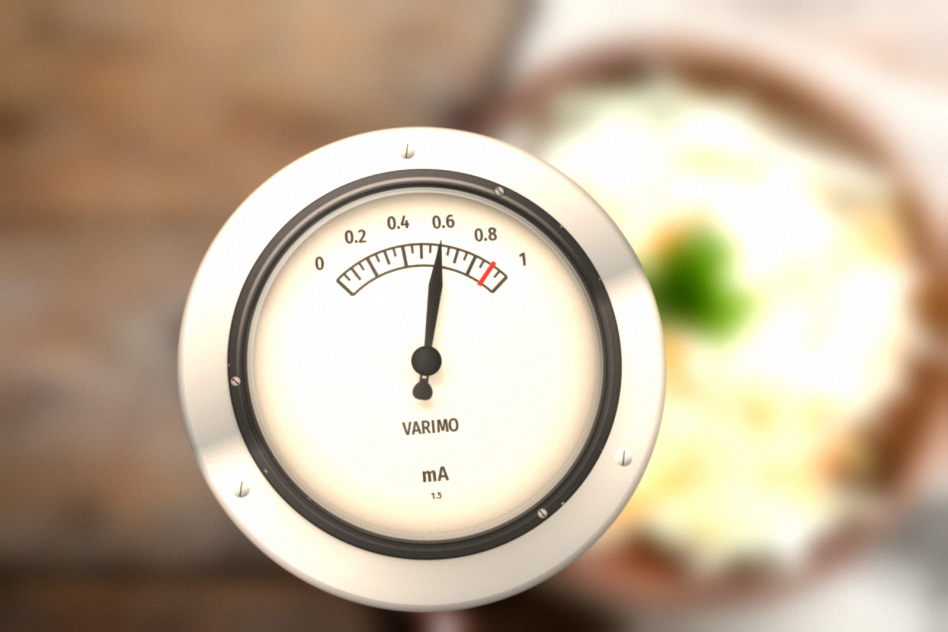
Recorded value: 0.6,mA
